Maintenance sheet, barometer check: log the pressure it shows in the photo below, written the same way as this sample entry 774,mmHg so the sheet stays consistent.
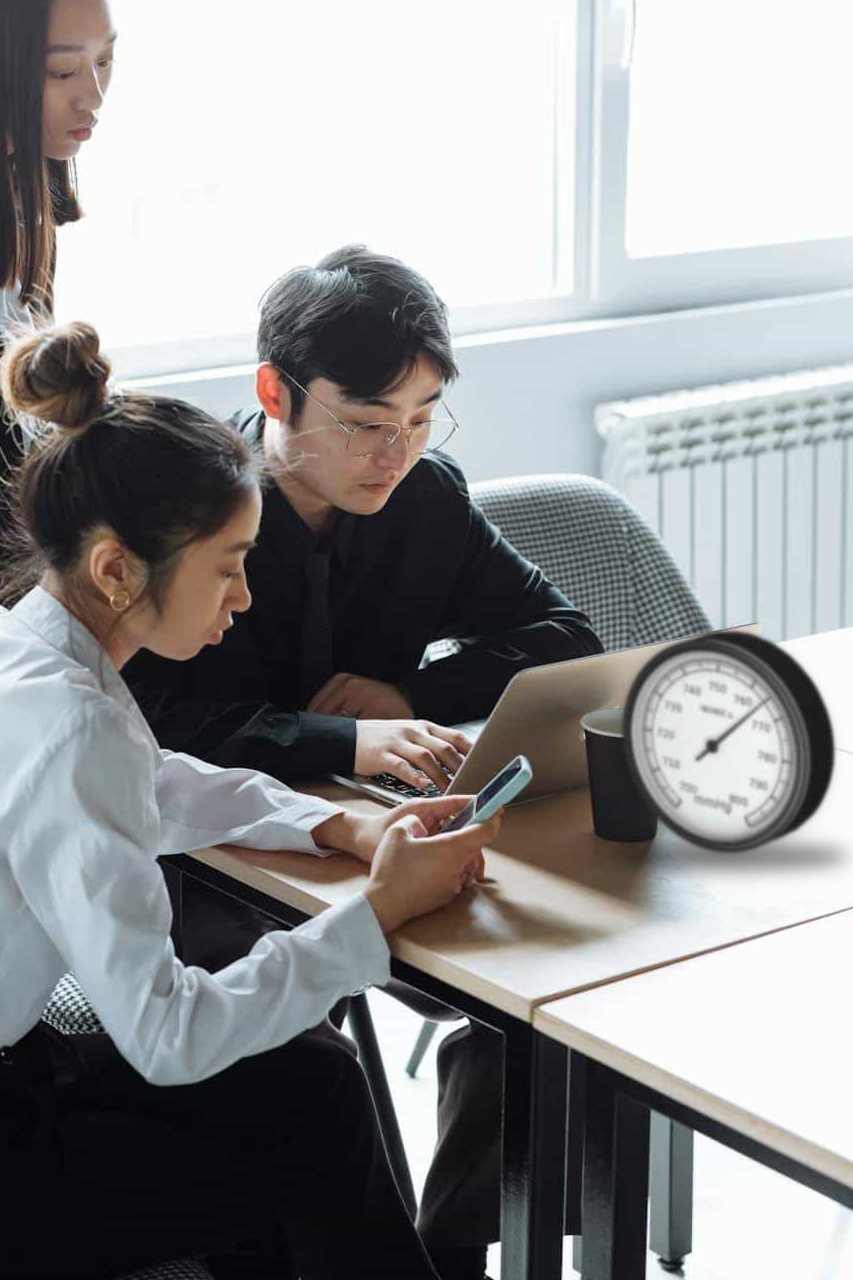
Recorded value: 765,mmHg
